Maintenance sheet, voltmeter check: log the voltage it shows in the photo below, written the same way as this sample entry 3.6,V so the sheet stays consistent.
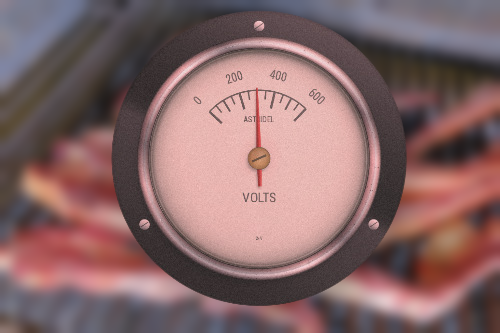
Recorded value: 300,V
